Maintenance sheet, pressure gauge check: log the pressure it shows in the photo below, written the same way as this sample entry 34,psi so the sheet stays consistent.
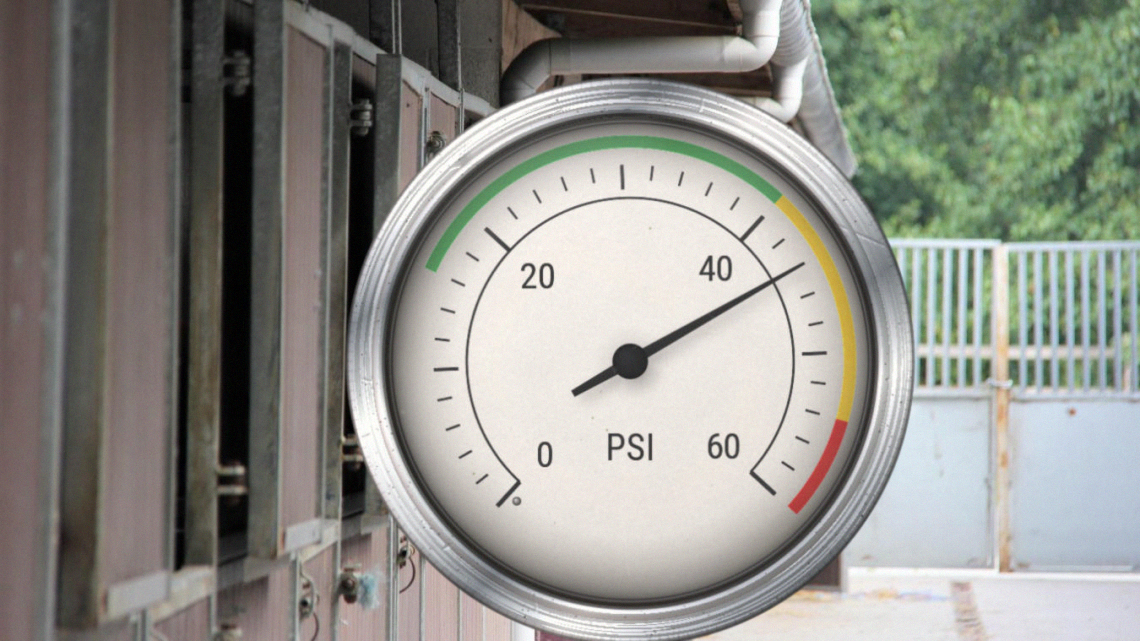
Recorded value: 44,psi
